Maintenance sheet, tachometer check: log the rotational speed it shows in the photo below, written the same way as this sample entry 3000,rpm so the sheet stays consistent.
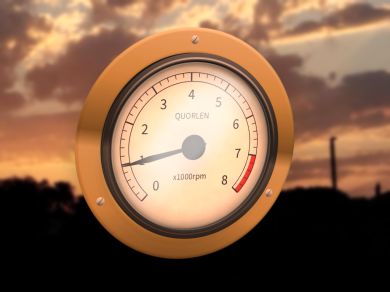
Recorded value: 1000,rpm
